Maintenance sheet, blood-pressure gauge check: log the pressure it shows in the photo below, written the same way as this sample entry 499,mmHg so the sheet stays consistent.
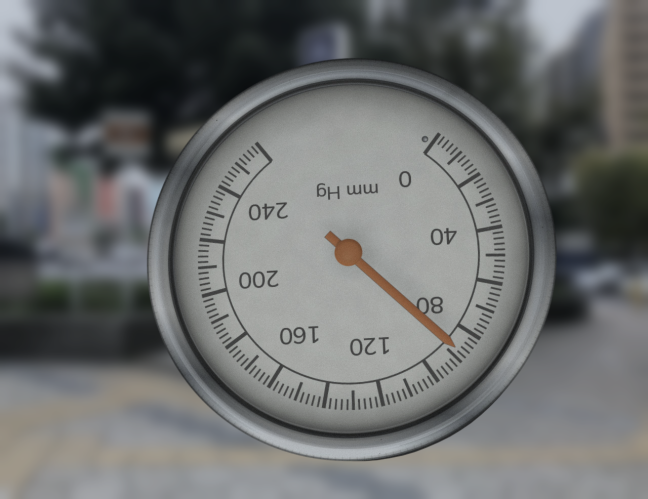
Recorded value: 88,mmHg
